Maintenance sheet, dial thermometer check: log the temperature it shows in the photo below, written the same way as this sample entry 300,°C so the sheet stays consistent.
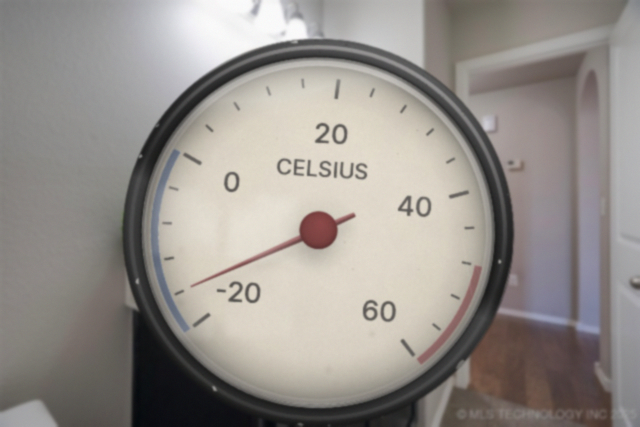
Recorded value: -16,°C
